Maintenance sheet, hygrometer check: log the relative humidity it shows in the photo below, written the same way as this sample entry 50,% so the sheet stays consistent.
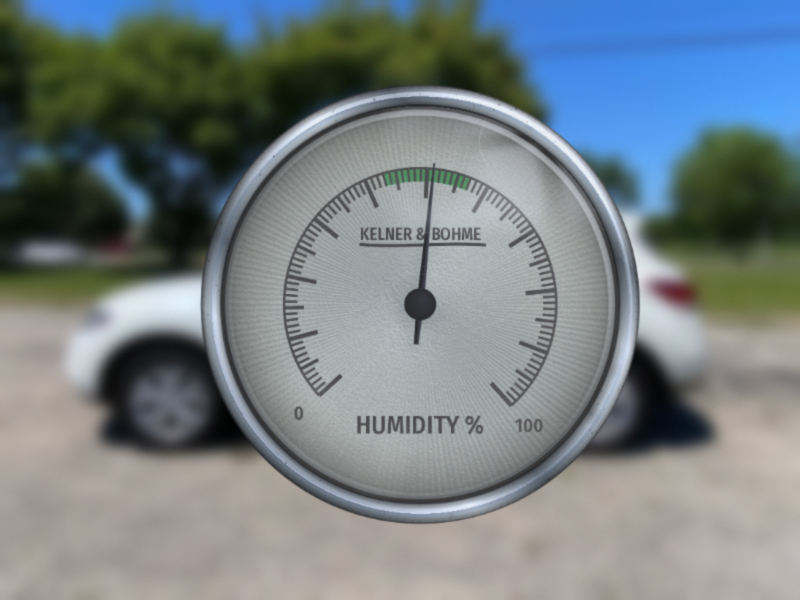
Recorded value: 51,%
